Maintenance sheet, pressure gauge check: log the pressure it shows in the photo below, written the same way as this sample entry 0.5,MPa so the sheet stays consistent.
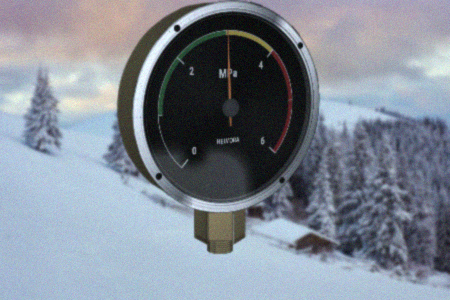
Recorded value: 3,MPa
